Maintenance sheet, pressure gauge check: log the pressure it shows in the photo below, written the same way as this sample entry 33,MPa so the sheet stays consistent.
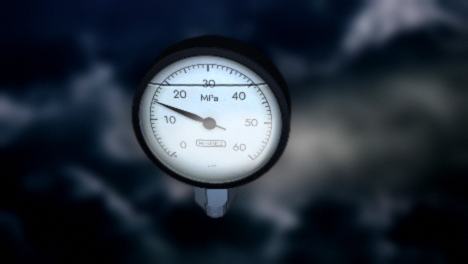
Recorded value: 15,MPa
